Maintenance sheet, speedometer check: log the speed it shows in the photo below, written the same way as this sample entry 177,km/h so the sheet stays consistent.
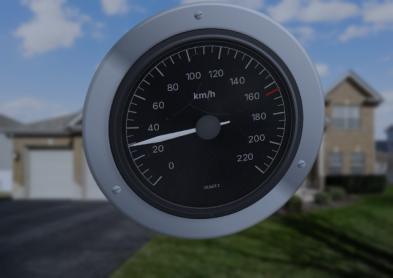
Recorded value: 30,km/h
